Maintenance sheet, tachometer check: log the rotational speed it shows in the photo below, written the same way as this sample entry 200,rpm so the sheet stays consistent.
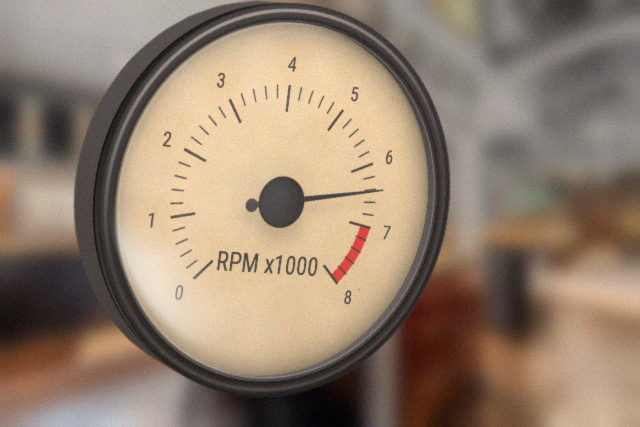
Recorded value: 6400,rpm
